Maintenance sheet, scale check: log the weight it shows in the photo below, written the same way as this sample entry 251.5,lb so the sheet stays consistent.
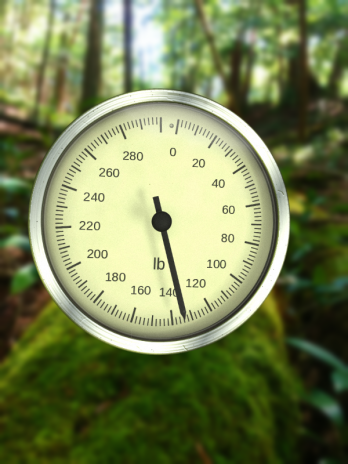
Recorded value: 134,lb
